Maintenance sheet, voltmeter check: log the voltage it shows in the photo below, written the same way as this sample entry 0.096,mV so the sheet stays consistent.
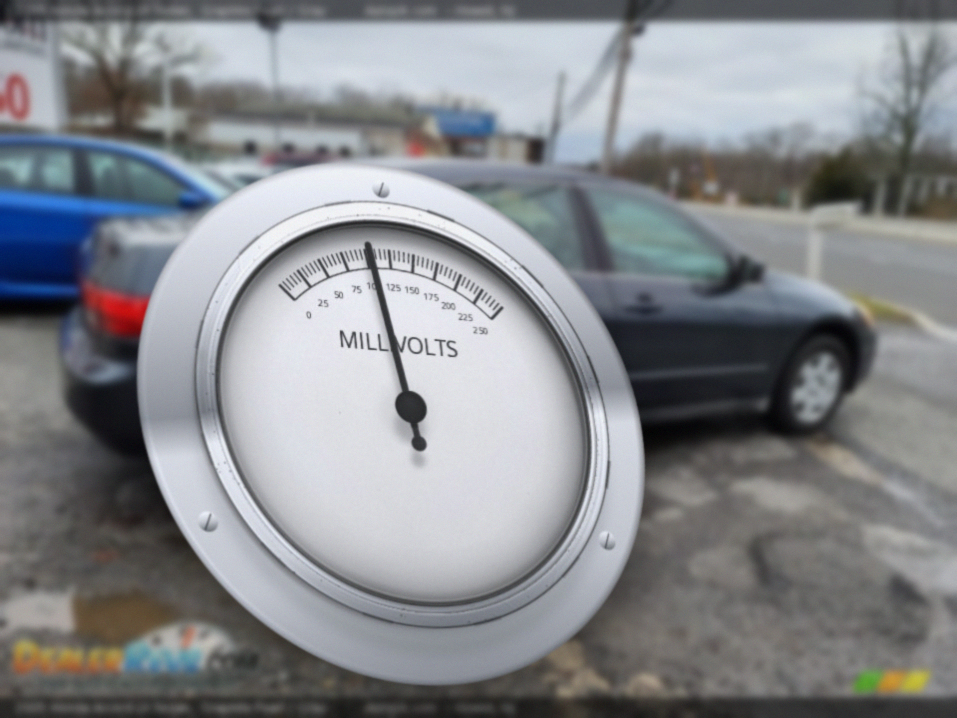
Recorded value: 100,mV
